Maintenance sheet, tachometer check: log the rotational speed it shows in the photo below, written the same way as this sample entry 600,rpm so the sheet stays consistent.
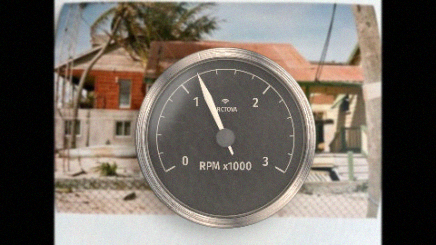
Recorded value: 1200,rpm
